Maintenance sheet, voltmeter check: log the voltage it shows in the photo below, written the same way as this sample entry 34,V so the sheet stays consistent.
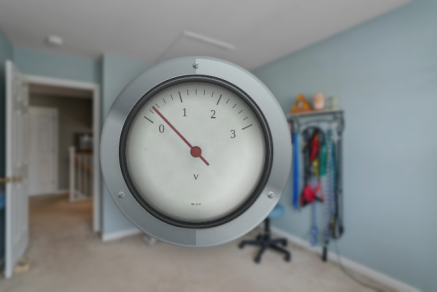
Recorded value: 0.3,V
